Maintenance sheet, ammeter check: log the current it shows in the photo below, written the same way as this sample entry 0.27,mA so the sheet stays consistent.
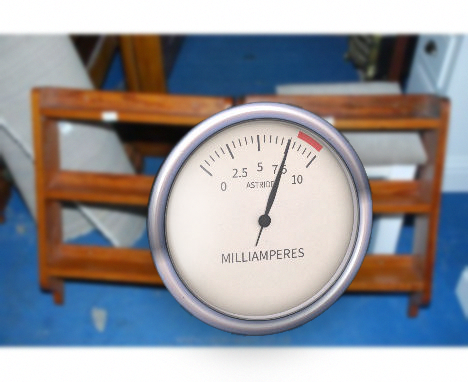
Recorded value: 7.5,mA
